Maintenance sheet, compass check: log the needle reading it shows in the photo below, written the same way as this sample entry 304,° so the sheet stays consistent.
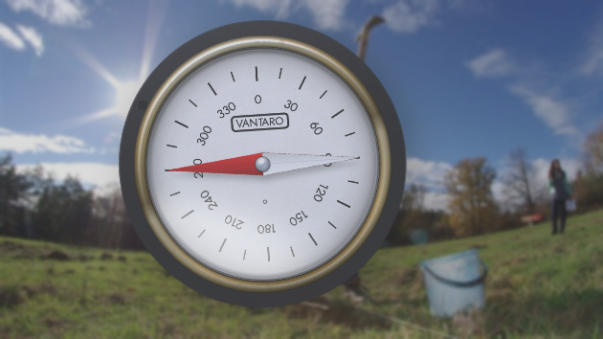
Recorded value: 270,°
